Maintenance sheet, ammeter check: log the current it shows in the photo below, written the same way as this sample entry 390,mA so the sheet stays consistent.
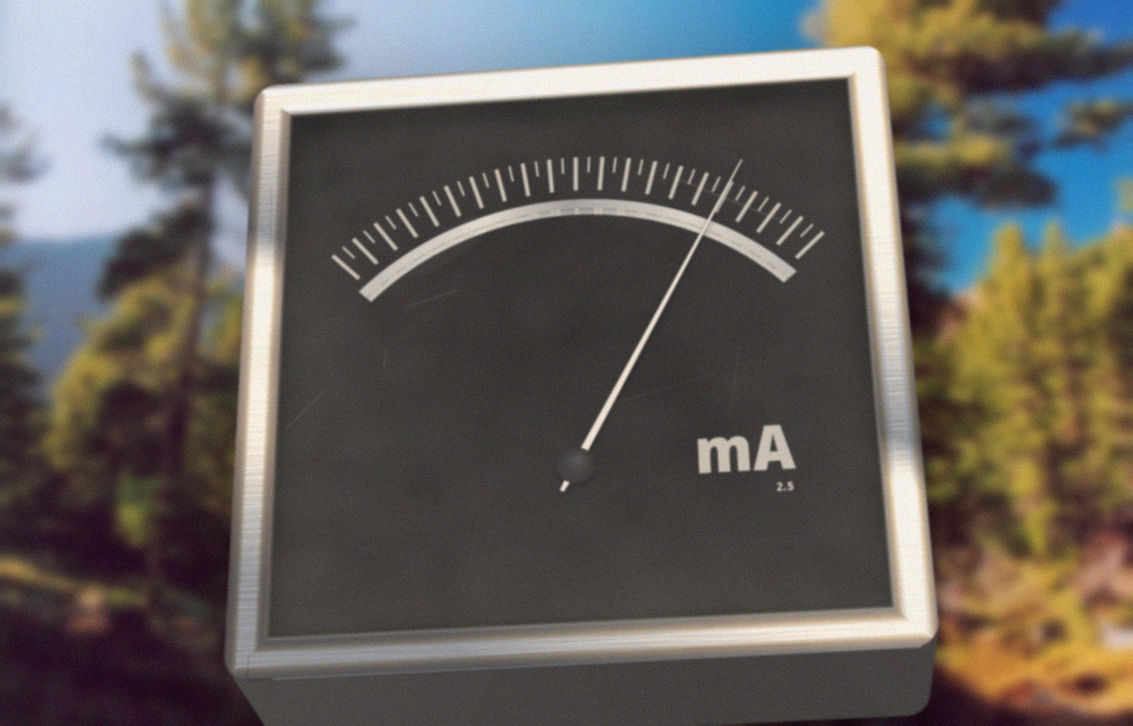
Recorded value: 60,mA
